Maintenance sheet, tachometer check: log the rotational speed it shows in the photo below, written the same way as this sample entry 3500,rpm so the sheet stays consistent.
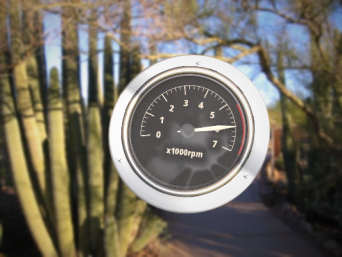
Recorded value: 6000,rpm
